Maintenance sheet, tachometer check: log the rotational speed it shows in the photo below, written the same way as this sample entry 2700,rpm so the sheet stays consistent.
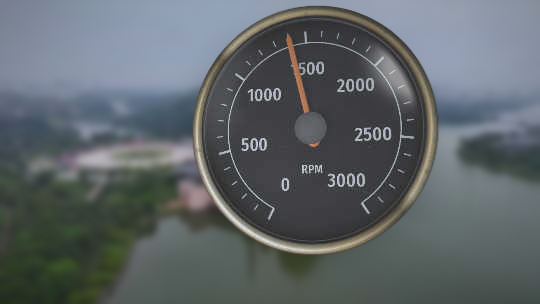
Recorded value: 1400,rpm
